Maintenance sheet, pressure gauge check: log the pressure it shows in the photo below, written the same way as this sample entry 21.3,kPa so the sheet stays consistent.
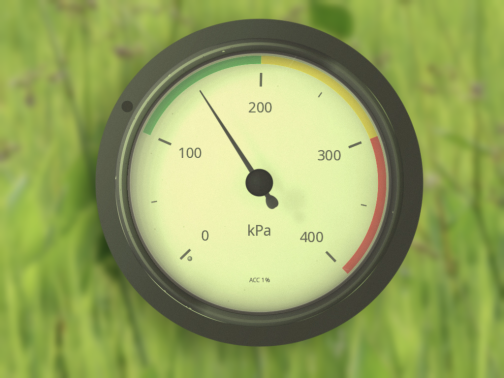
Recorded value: 150,kPa
